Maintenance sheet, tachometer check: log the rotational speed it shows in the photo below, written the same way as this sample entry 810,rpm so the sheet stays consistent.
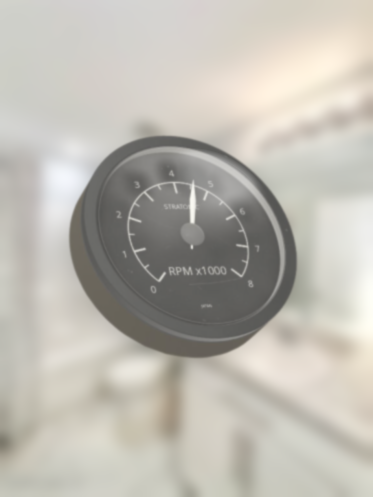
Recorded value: 4500,rpm
